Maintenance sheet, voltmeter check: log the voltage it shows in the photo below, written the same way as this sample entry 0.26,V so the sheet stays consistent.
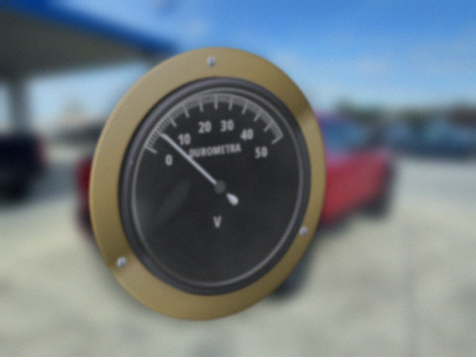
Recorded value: 5,V
